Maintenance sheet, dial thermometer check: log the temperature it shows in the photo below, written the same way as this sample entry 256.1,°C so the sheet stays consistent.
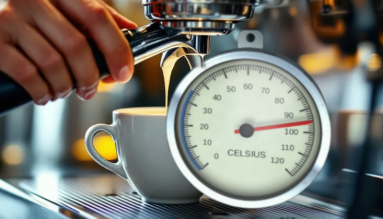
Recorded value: 95,°C
